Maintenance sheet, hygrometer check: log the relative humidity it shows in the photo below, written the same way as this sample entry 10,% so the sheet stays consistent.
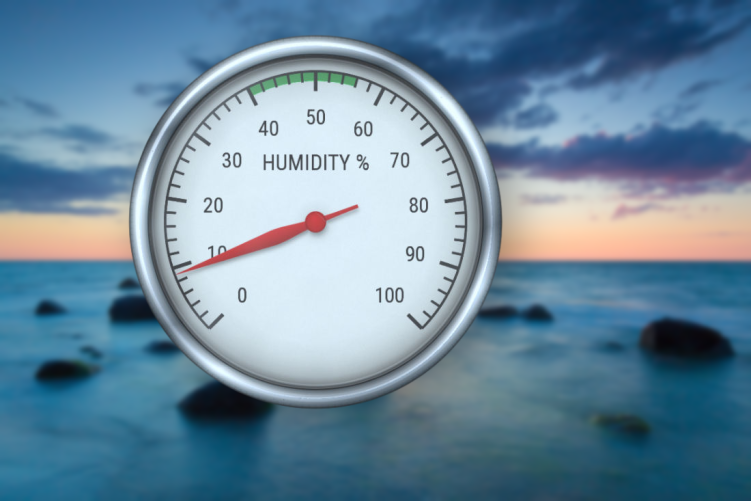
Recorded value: 9,%
